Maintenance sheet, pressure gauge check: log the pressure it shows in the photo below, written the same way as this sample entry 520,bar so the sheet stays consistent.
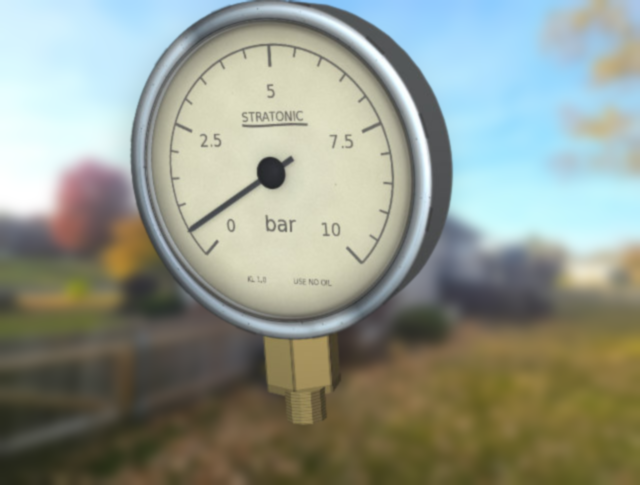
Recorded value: 0.5,bar
